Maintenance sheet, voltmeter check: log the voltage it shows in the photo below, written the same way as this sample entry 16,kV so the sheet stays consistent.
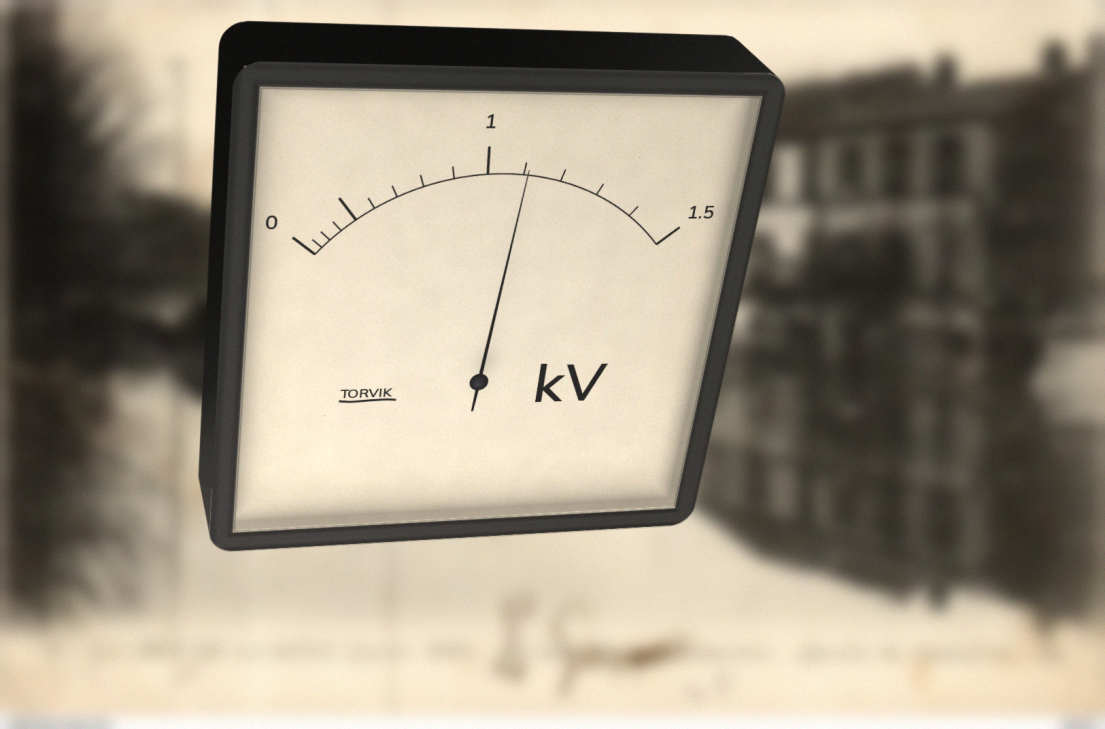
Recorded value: 1.1,kV
